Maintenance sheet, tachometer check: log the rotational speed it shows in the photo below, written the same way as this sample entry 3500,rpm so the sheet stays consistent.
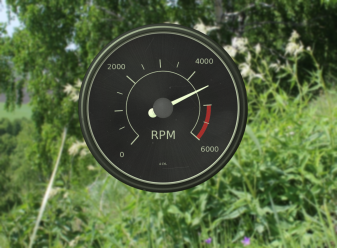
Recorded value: 4500,rpm
